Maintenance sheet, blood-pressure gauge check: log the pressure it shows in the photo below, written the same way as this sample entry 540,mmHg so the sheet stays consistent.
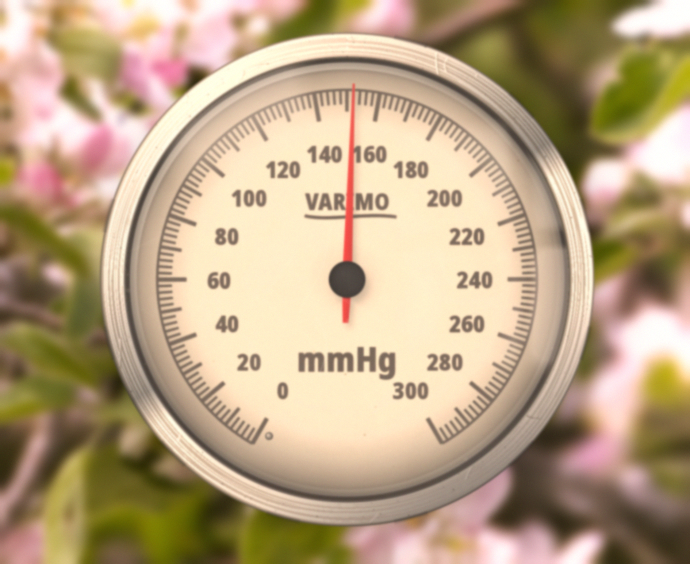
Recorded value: 152,mmHg
